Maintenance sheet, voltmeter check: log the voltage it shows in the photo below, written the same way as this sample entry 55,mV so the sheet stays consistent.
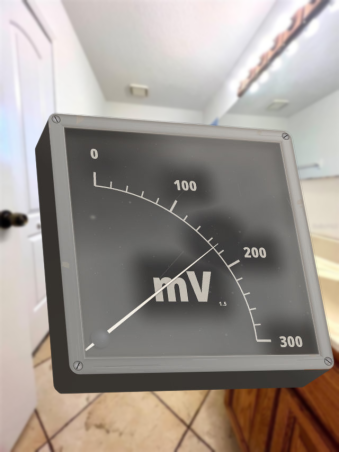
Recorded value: 170,mV
